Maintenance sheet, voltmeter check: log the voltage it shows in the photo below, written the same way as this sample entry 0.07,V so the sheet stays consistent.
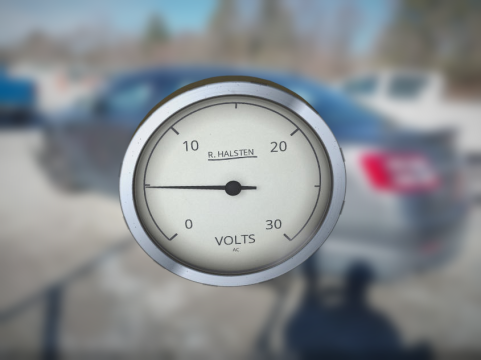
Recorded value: 5,V
